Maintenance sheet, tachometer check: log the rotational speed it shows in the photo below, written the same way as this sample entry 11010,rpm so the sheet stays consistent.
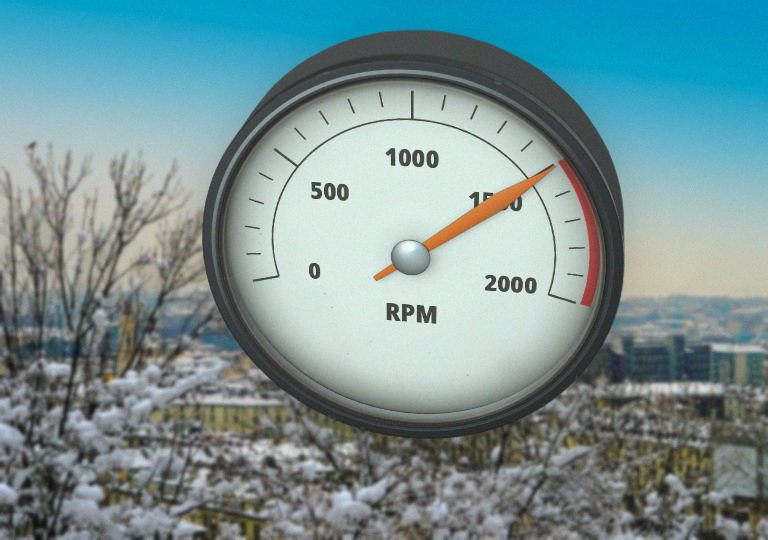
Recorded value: 1500,rpm
